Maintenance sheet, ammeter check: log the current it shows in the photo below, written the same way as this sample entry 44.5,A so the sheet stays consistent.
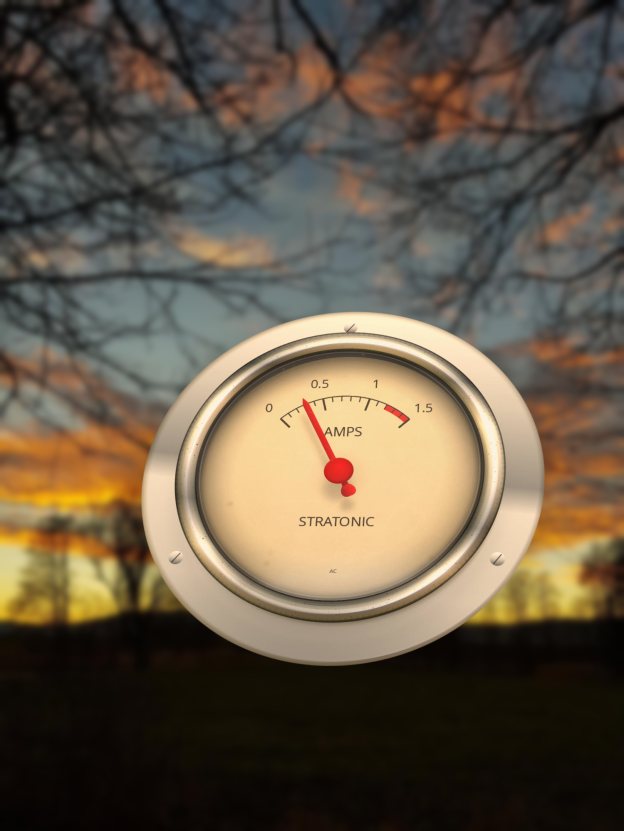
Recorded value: 0.3,A
